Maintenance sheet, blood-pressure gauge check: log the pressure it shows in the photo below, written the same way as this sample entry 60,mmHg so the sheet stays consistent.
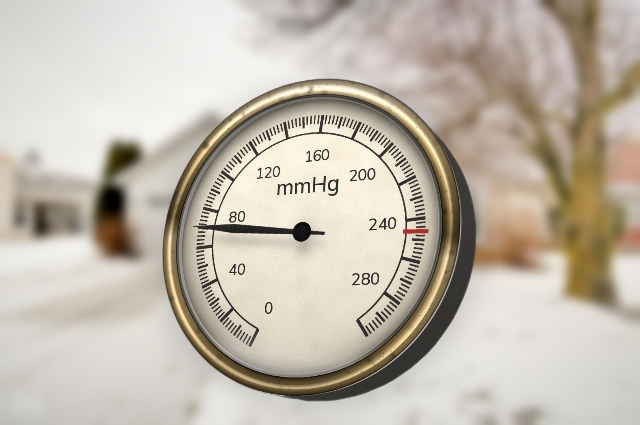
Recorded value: 70,mmHg
